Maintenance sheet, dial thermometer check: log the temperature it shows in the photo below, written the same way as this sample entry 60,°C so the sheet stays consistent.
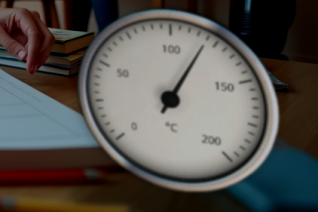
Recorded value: 120,°C
